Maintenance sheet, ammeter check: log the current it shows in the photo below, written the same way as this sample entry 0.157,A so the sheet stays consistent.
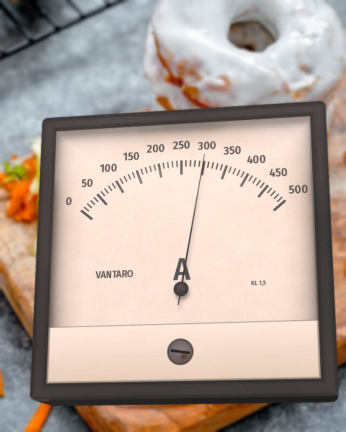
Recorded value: 300,A
